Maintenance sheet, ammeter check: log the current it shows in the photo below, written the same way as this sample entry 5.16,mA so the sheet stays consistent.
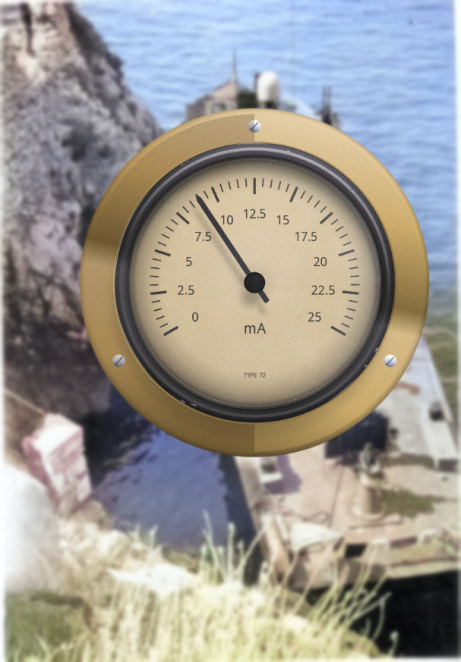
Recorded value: 9,mA
